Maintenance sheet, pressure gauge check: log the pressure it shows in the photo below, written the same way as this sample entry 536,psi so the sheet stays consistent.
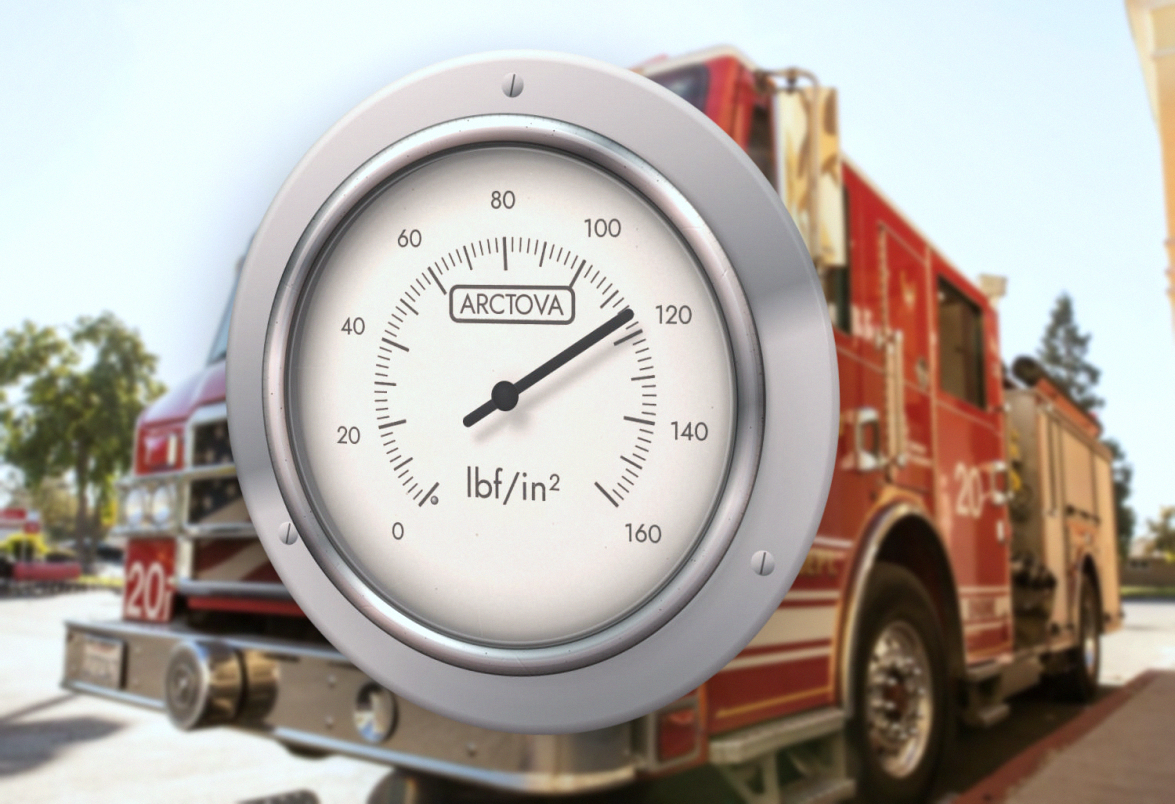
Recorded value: 116,psi
